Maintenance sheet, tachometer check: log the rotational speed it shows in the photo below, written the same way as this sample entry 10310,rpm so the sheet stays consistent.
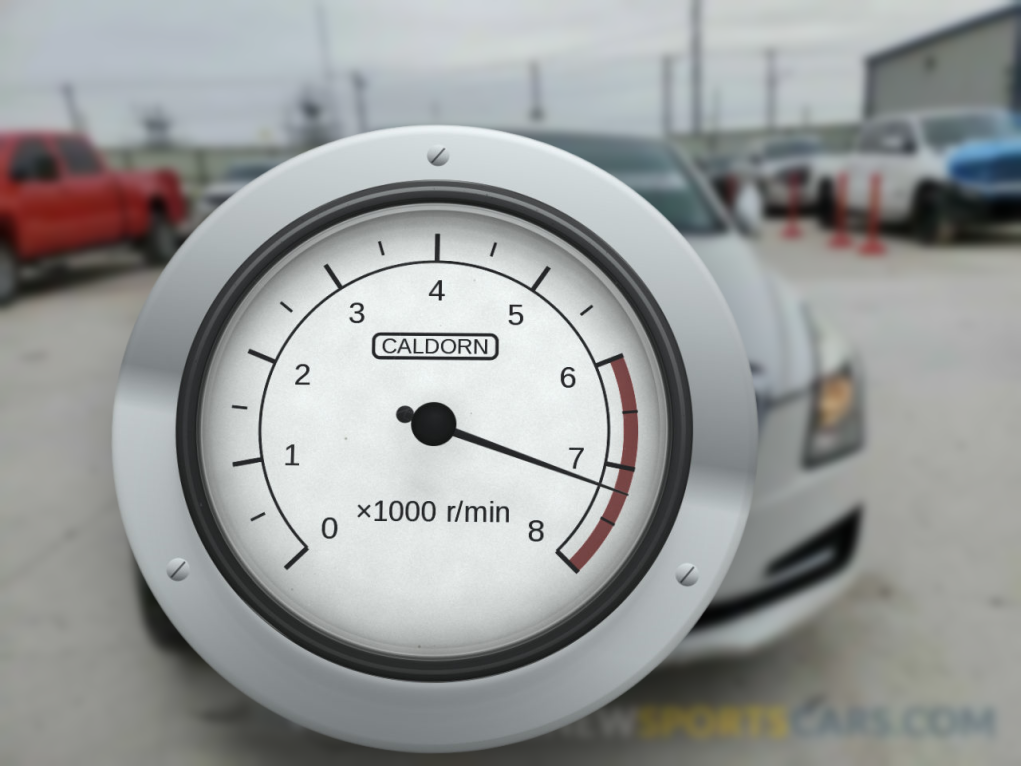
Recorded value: 7250,rpm
